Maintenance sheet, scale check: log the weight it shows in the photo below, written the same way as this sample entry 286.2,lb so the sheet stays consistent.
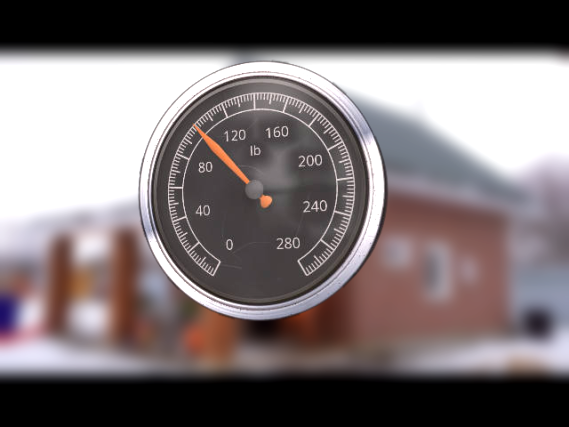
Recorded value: 100,lb
